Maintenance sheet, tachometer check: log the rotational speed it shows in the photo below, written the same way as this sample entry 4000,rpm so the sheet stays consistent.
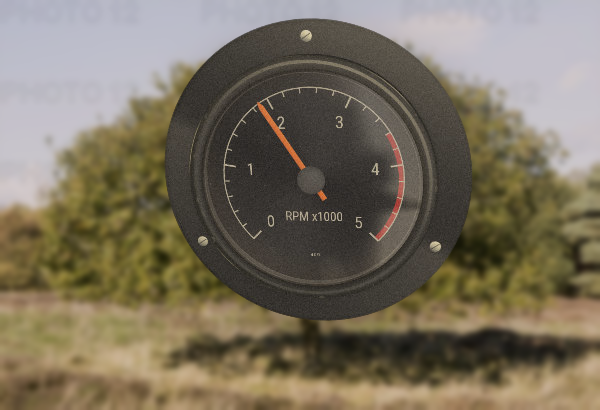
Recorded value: 1900,rpm
